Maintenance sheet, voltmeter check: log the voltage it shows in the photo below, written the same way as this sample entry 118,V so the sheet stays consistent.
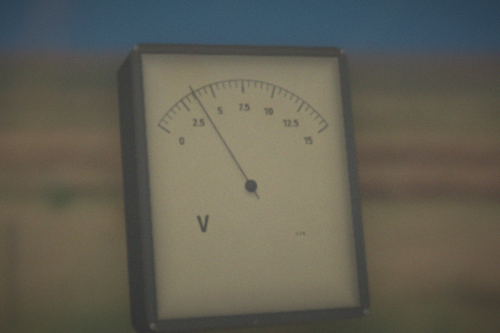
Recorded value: 3.5,V
